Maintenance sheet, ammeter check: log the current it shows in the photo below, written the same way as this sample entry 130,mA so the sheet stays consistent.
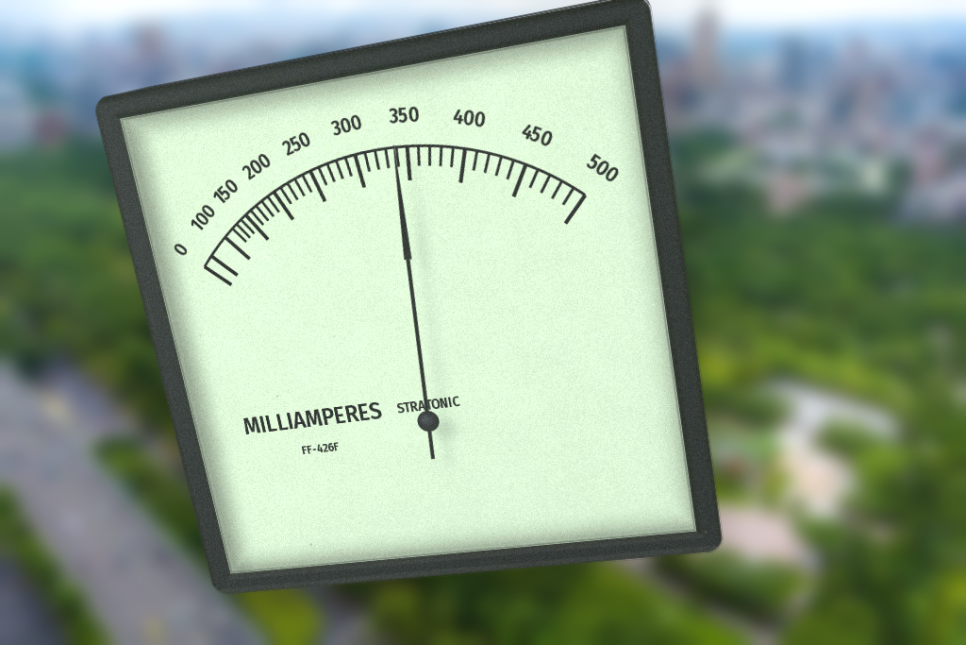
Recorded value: 340,mA
